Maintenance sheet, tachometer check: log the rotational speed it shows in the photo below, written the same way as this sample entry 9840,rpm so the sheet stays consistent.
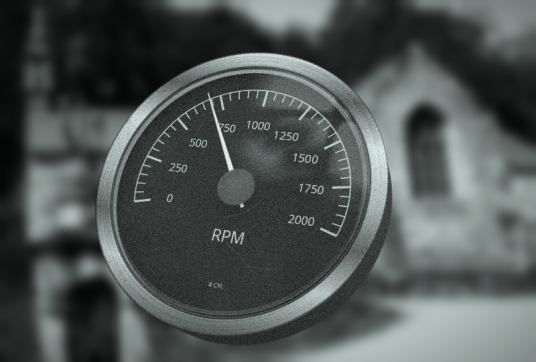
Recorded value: 700,rpm
